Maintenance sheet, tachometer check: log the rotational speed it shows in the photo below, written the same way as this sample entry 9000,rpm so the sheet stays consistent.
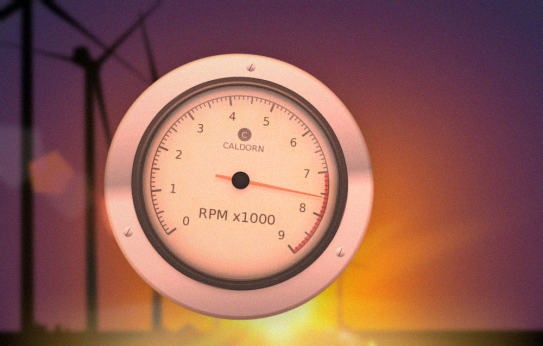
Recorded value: 7600,rpm
